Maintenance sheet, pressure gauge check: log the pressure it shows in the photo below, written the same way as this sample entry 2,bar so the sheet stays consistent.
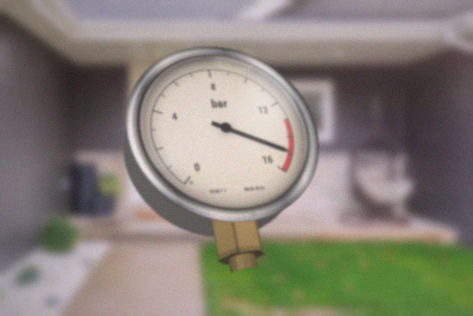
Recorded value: 15,bar
